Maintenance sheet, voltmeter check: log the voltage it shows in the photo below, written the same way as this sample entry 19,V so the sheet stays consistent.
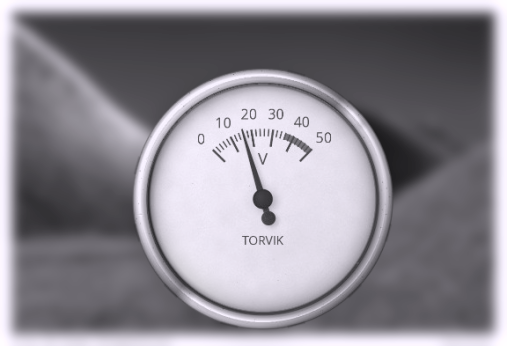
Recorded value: 16,V
